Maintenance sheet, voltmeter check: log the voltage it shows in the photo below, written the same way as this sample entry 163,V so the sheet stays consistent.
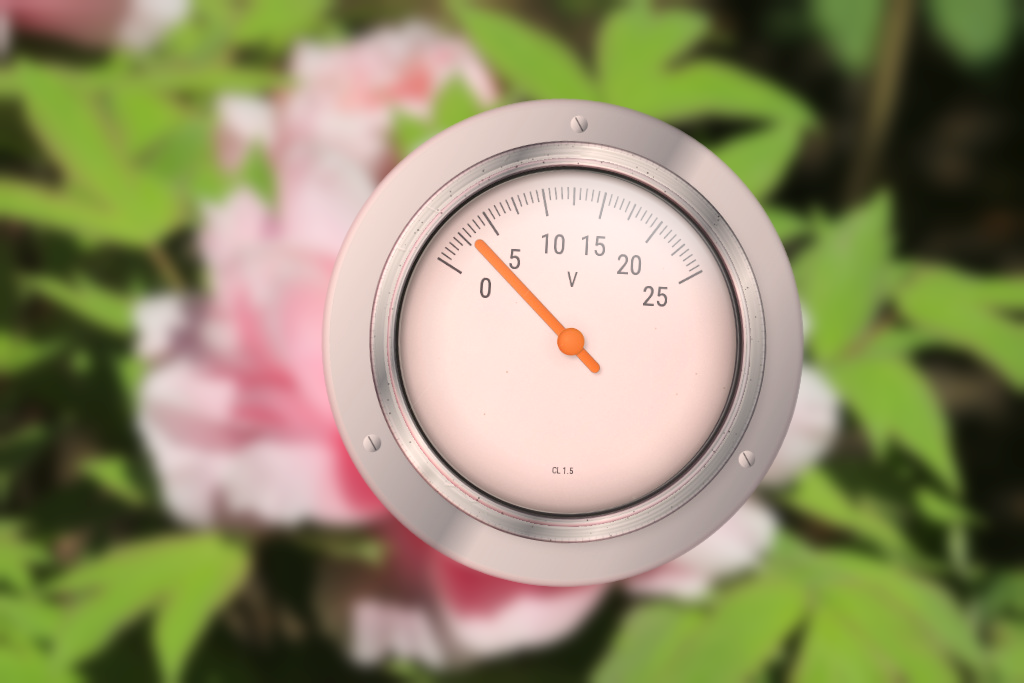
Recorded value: 3,V
